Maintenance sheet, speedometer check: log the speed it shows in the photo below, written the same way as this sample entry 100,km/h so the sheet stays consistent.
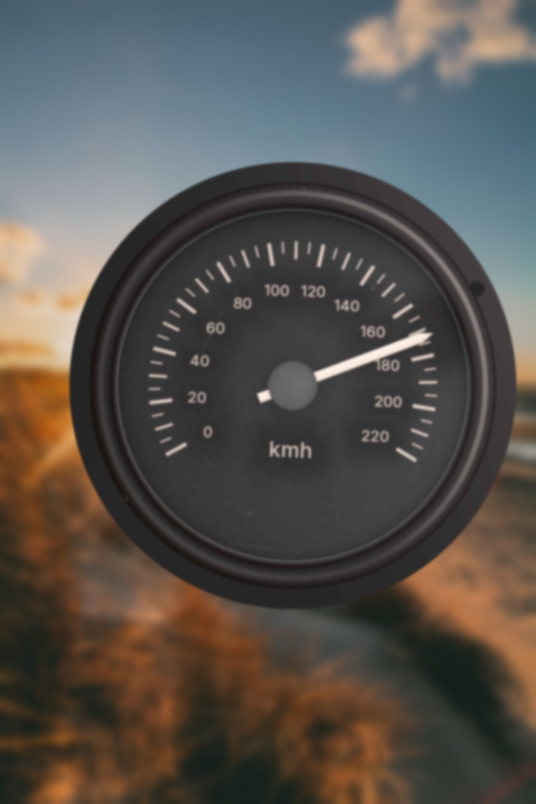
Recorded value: 172.5,km/h
